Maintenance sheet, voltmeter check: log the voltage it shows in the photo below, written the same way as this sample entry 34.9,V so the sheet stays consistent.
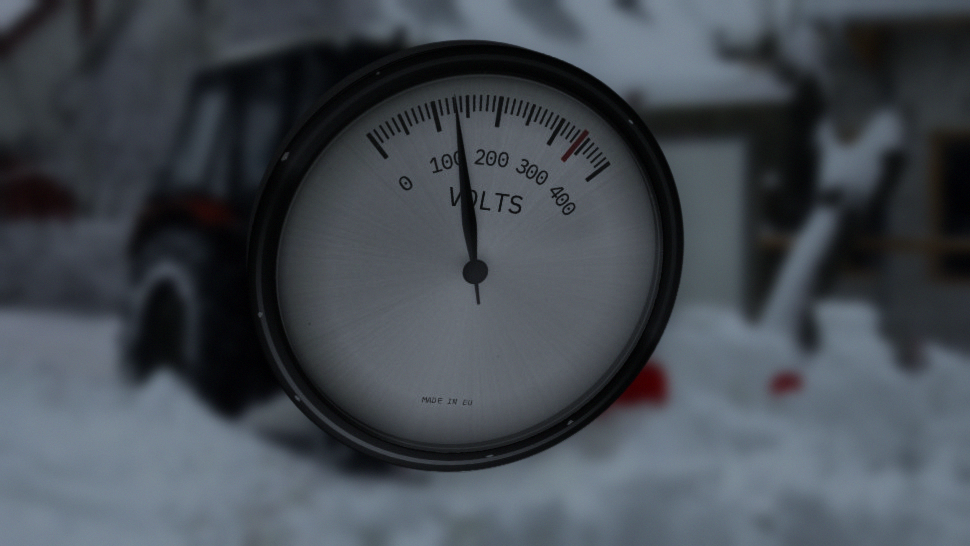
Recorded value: 130,V
